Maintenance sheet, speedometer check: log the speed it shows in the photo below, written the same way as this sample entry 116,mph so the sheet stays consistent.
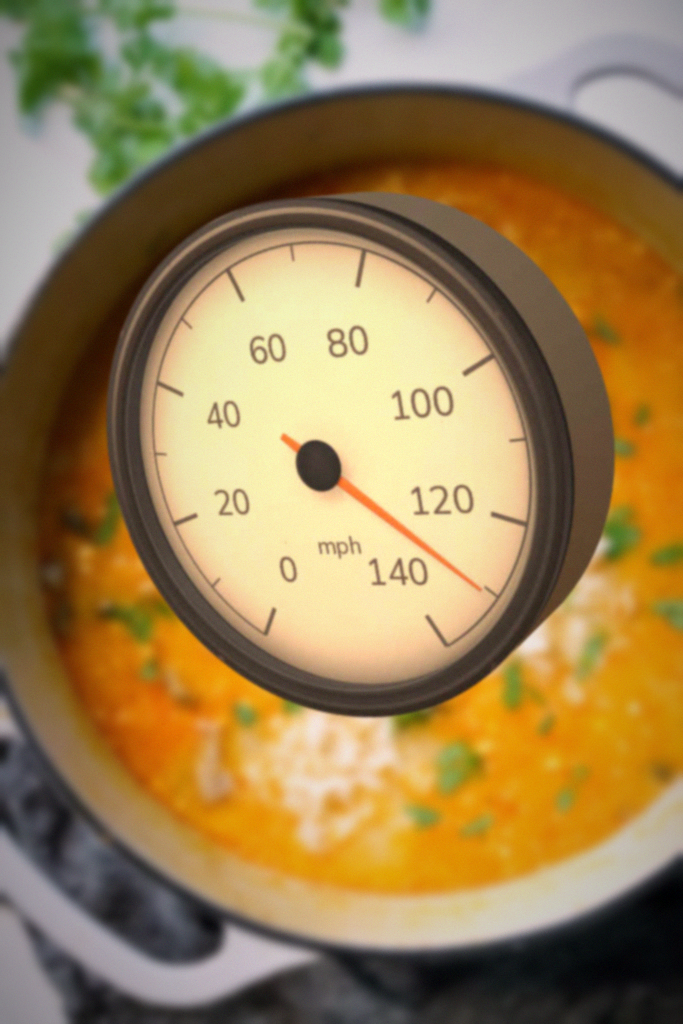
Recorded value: 130,mph
